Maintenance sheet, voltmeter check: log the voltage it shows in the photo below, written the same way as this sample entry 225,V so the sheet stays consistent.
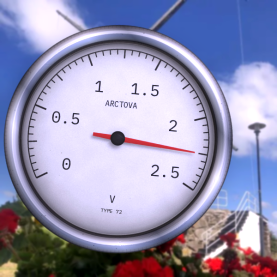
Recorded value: 2.25,V
